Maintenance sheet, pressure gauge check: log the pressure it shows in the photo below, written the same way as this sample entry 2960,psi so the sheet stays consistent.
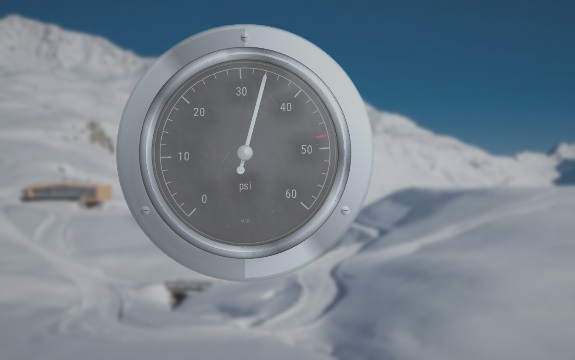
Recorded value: 34,psi
